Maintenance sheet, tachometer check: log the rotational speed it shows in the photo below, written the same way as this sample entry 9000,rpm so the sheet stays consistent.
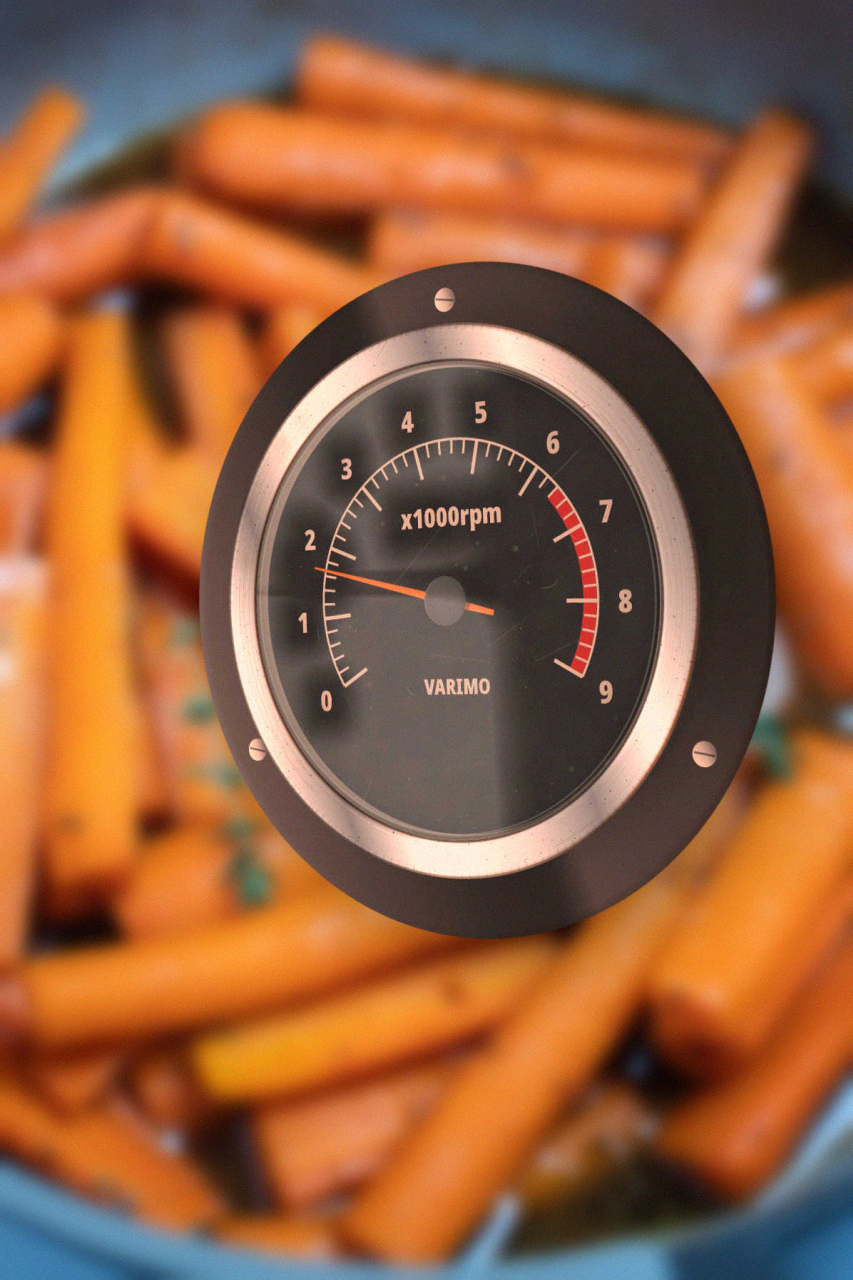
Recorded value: 1700,rpm
